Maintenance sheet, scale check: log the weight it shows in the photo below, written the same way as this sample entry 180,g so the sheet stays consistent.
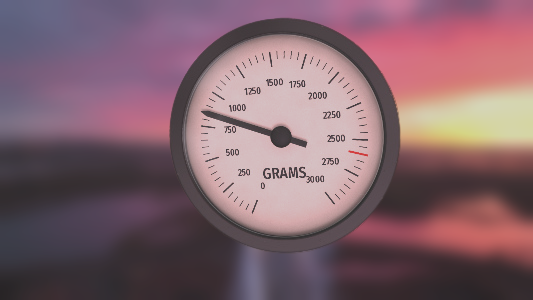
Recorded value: 850,g
